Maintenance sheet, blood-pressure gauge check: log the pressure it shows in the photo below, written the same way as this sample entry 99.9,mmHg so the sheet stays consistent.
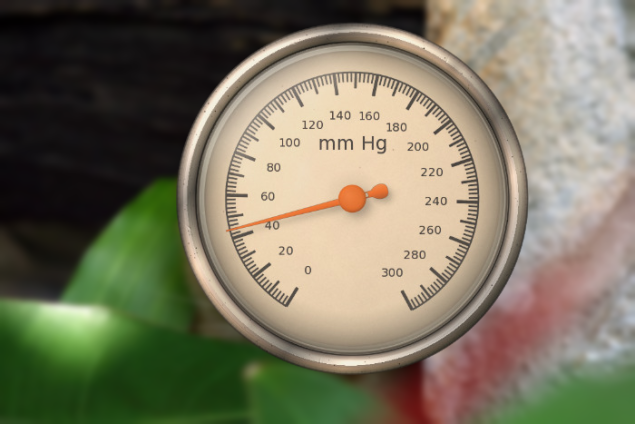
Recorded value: 44,mmHg
